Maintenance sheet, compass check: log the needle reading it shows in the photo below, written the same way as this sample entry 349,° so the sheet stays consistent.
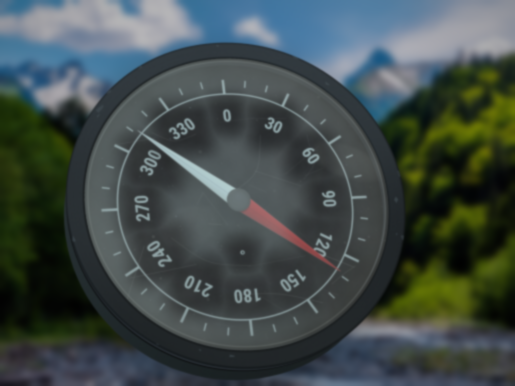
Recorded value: 130,°
